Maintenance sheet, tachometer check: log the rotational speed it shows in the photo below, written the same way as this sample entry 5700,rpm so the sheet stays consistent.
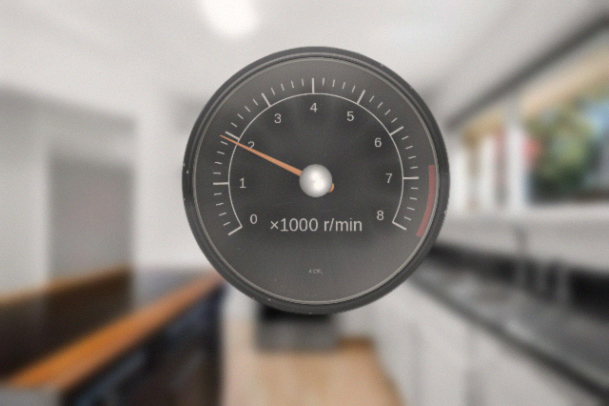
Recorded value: 1900,rpm
